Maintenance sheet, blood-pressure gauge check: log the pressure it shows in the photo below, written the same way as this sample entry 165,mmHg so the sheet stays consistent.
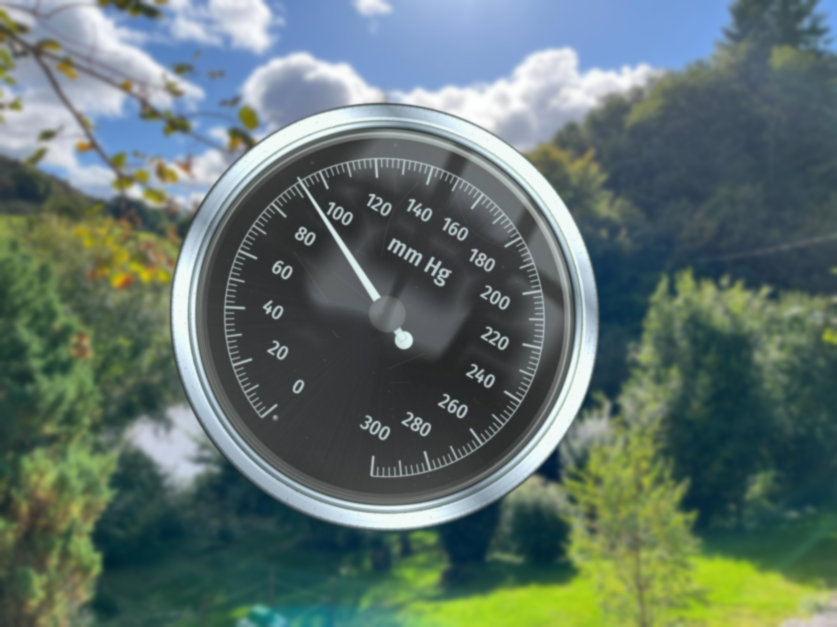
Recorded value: 92,mmHg
